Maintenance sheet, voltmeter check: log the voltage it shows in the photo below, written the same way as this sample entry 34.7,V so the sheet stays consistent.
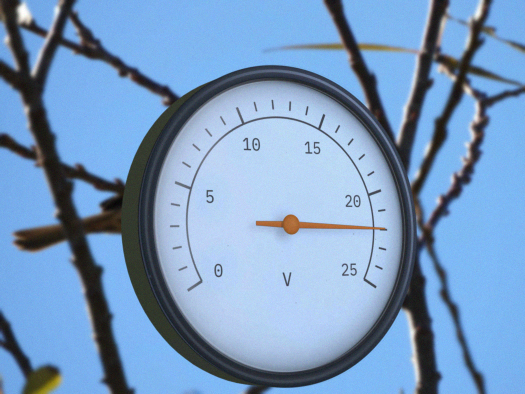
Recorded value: 22,V
